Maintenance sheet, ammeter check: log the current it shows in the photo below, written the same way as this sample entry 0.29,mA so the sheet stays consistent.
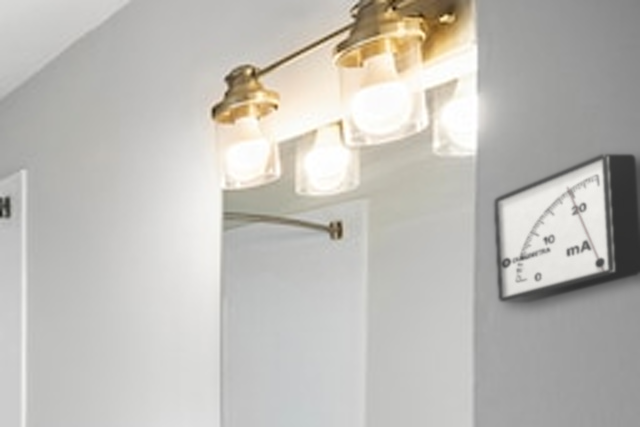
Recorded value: 20,mA
